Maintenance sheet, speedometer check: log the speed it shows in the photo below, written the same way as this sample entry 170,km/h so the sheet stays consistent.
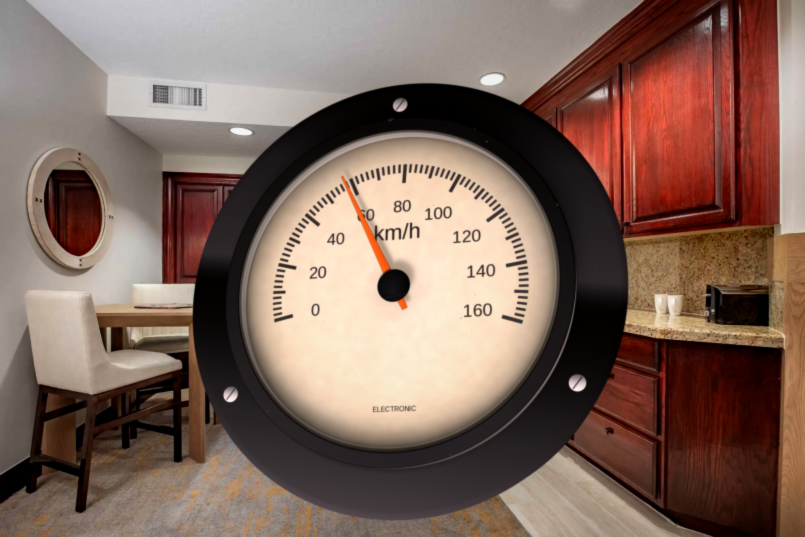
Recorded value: 58,km/h
